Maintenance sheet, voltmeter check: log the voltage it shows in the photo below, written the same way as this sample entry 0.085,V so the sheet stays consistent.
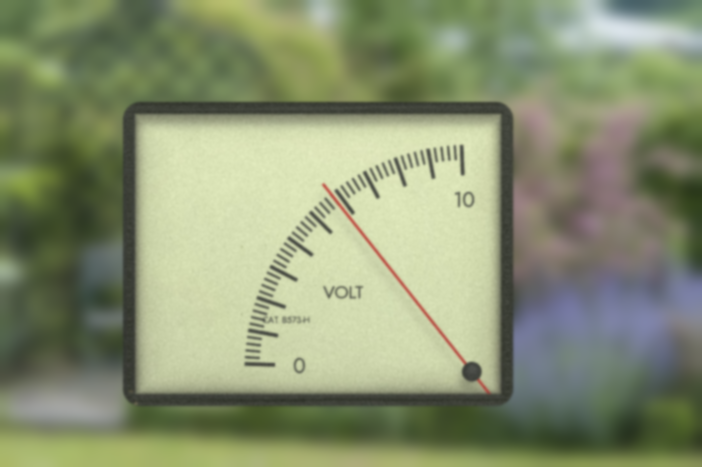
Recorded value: 5.8,V
